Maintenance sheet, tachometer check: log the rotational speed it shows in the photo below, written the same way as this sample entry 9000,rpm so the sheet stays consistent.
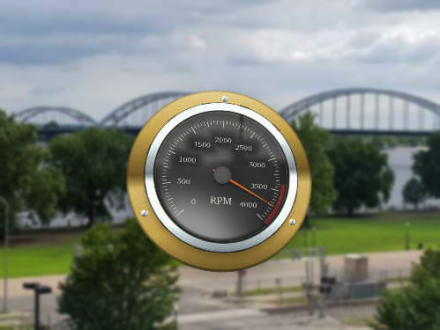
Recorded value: 3750,rpm
